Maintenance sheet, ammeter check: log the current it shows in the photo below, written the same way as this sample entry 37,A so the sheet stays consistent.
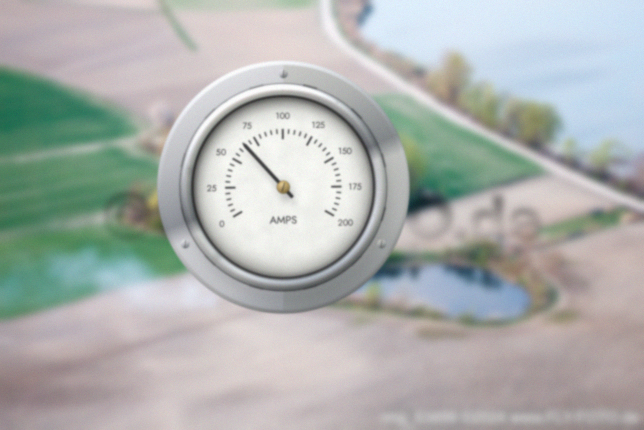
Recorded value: 65,A
